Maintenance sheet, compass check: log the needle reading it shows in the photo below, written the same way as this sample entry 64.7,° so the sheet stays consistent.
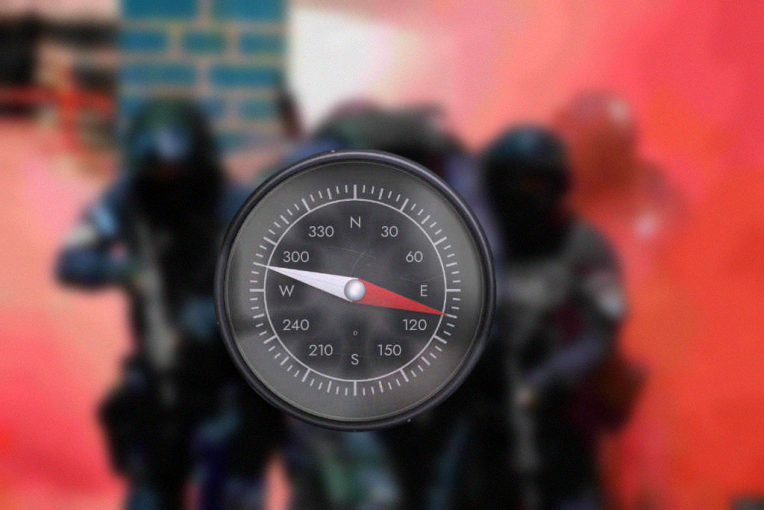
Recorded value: 105,°
